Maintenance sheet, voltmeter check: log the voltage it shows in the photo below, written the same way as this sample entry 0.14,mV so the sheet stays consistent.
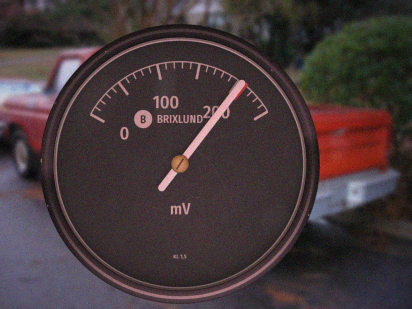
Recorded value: 205,mV
